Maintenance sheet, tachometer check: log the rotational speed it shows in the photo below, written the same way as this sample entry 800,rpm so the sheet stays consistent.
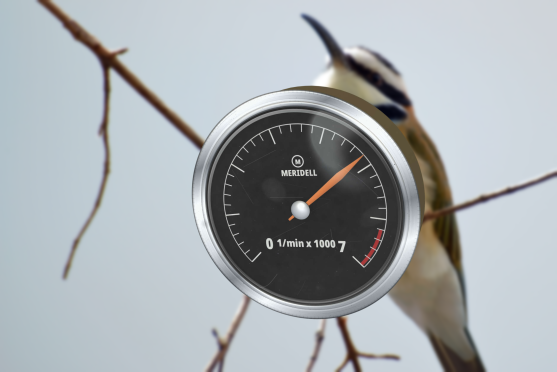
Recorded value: 4800,rpm
